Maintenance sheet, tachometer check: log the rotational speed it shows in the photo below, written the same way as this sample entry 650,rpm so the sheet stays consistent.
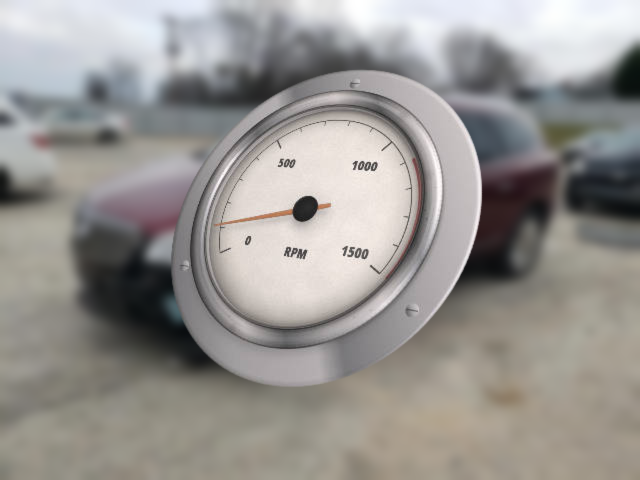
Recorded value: 100,rpm
